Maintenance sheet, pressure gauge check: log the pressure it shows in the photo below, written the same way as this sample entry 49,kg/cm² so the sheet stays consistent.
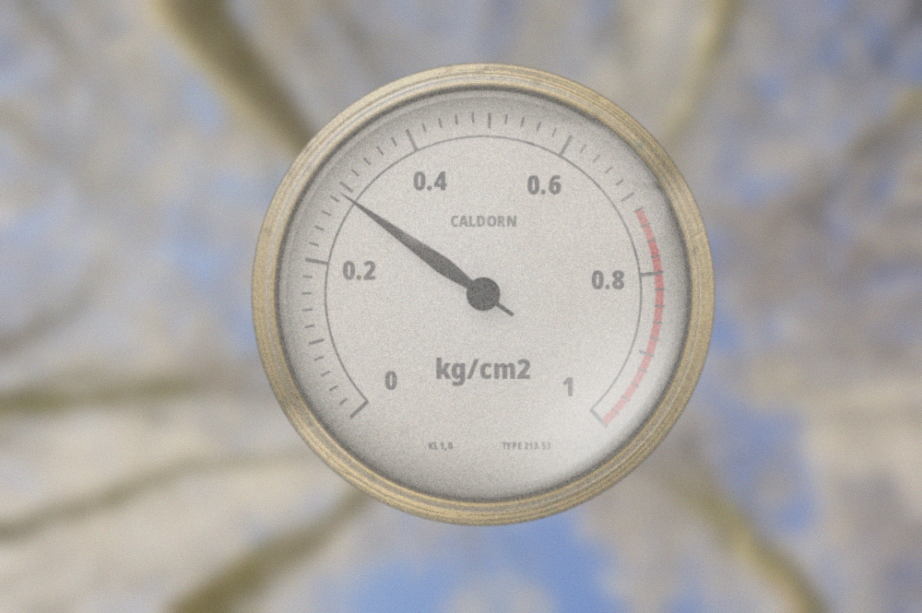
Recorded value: 0.29,kg/cm²
